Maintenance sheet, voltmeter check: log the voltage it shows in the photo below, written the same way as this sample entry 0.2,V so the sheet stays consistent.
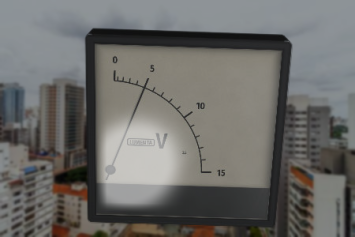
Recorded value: 5,V
